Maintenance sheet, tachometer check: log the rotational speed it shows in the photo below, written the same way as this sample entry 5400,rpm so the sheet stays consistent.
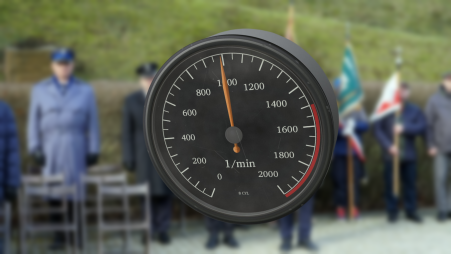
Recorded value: 1000,rpm
